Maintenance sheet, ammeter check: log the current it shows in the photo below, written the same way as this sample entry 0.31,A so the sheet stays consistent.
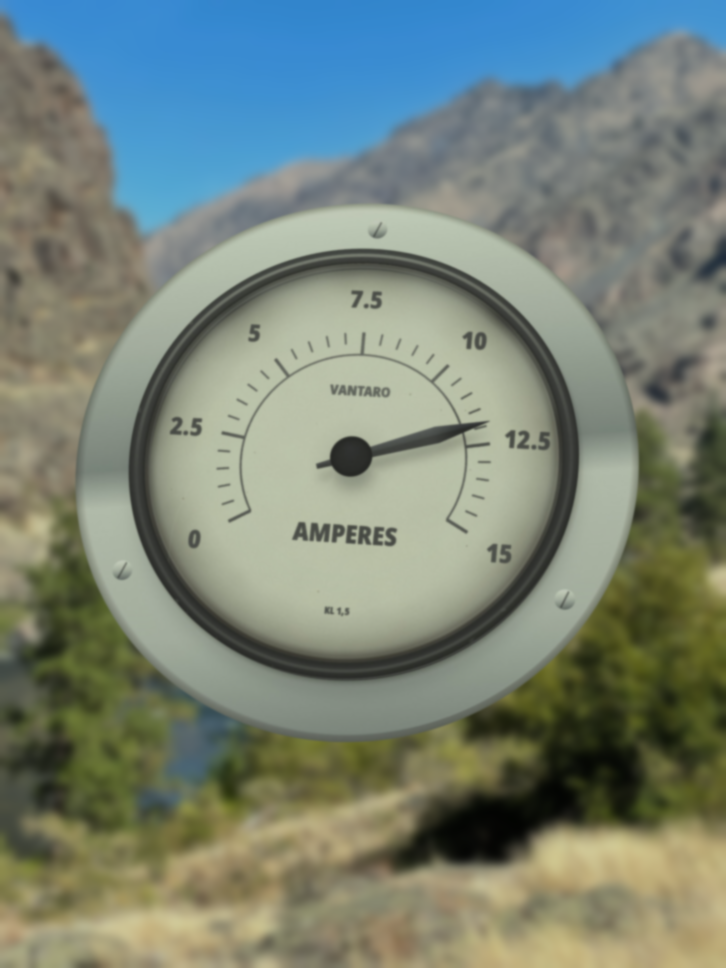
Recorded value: 12,A
